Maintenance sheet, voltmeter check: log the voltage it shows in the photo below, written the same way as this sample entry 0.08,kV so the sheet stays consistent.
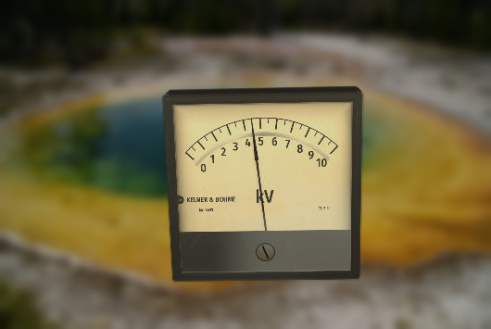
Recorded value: 4.5,kV
